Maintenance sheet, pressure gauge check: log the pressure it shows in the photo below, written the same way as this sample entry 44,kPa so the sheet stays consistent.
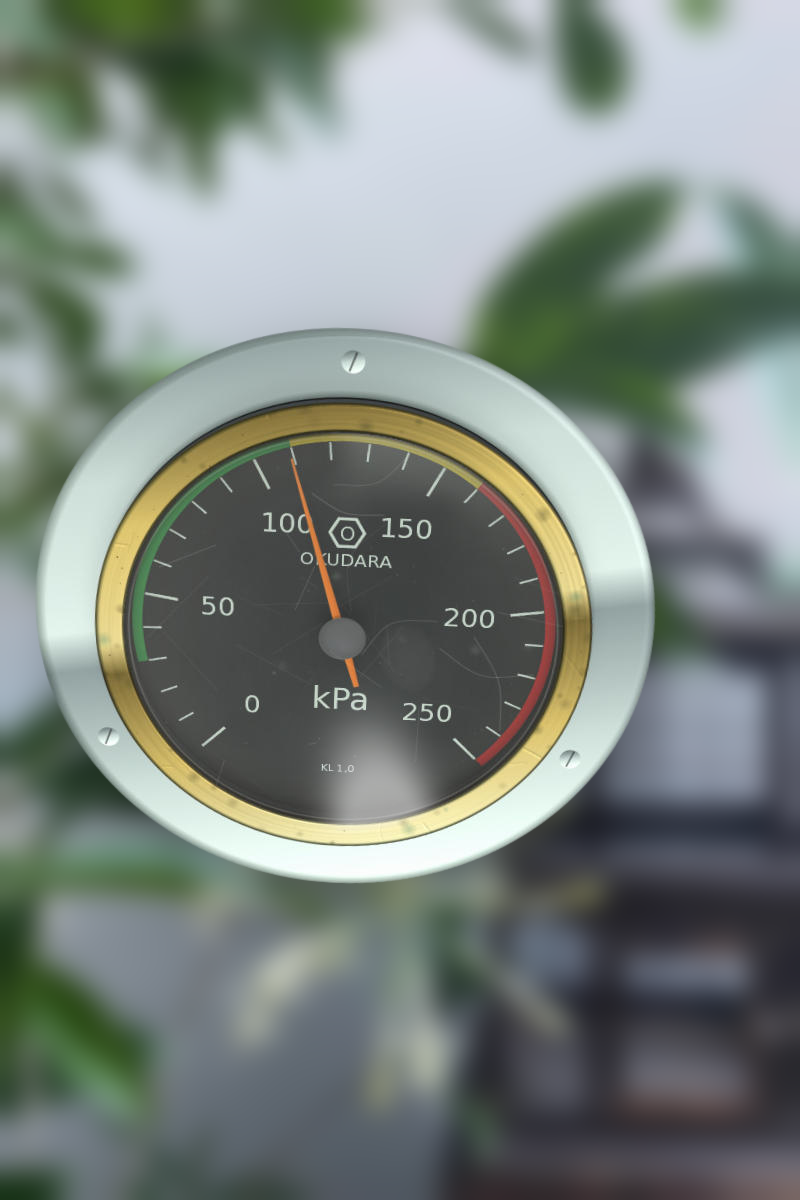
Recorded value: 110,kPa
